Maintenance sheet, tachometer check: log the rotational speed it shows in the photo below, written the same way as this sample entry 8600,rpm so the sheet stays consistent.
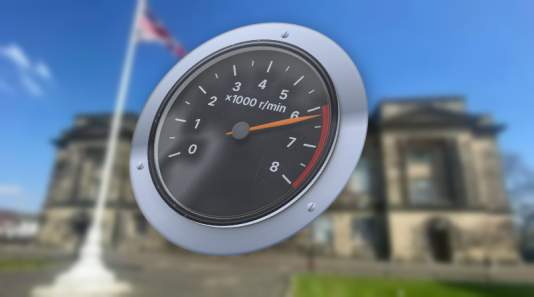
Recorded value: 6250,rpm
